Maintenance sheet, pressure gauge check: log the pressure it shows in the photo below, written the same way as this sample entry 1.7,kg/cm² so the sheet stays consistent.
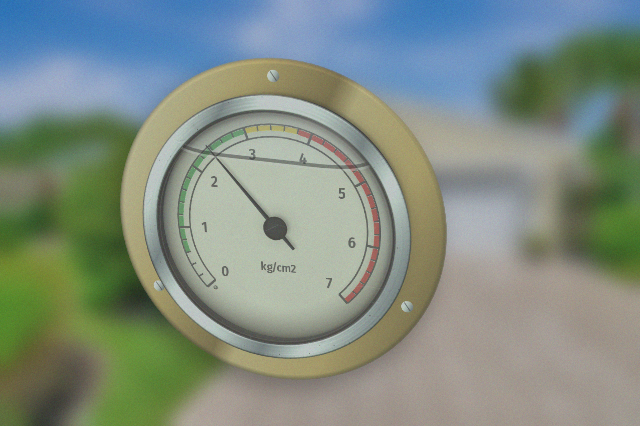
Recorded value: 2.4,kg/cm²
